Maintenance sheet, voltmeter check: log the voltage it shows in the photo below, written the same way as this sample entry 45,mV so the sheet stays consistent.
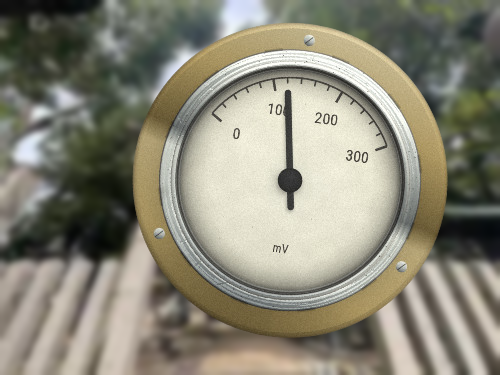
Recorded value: 120,mV
